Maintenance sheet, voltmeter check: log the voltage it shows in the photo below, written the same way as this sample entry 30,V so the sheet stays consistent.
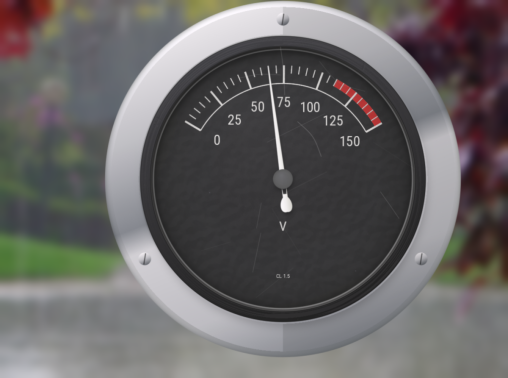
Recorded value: 65,V
